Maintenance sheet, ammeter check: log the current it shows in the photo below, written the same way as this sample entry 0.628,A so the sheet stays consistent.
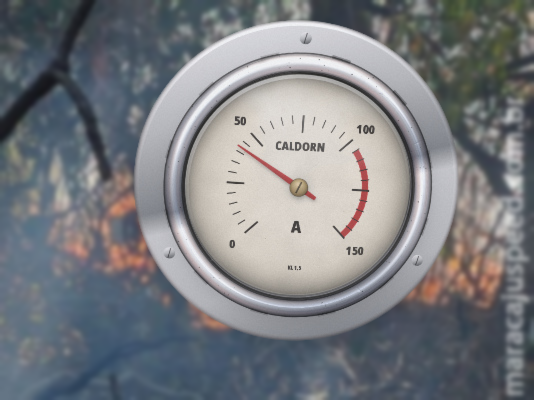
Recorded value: 42.5,A
